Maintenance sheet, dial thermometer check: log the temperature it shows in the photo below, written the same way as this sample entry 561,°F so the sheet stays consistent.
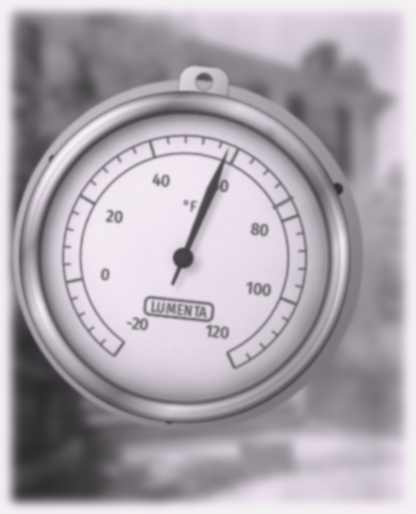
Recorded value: 58,°F
